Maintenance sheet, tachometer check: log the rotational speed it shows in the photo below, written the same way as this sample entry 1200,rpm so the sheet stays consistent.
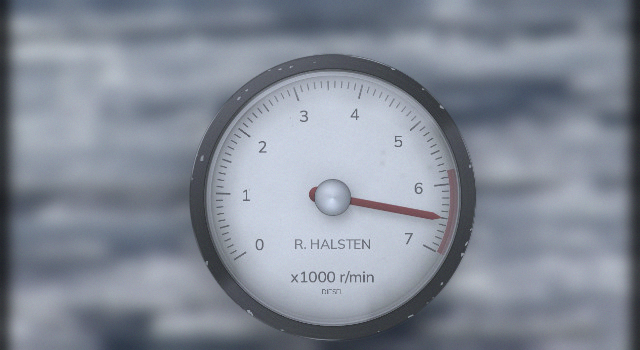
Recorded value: 6500,rpm
